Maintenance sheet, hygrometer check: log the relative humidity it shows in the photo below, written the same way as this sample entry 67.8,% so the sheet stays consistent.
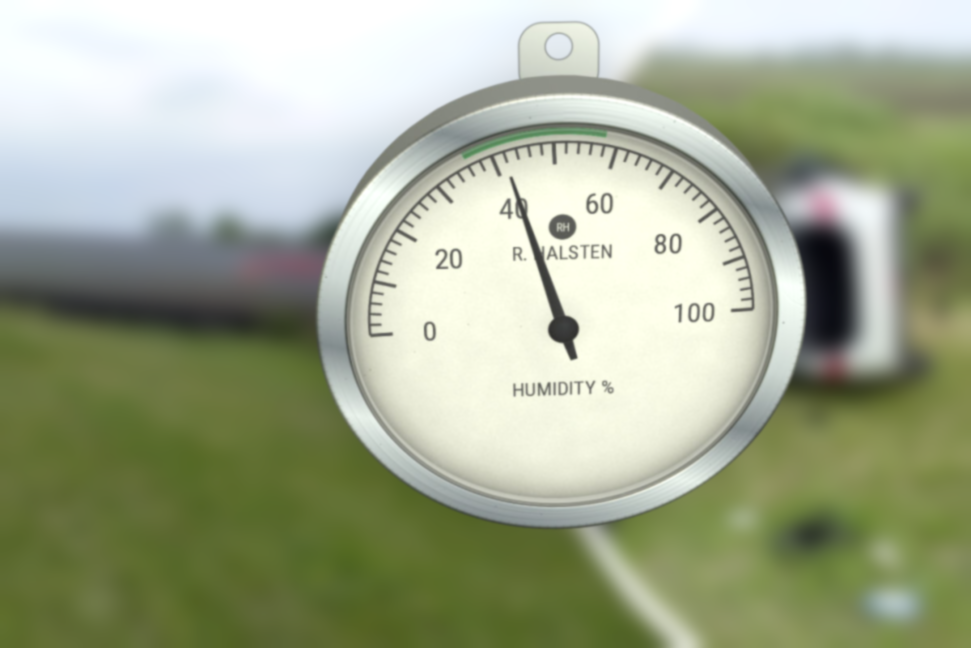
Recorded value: 42,%
